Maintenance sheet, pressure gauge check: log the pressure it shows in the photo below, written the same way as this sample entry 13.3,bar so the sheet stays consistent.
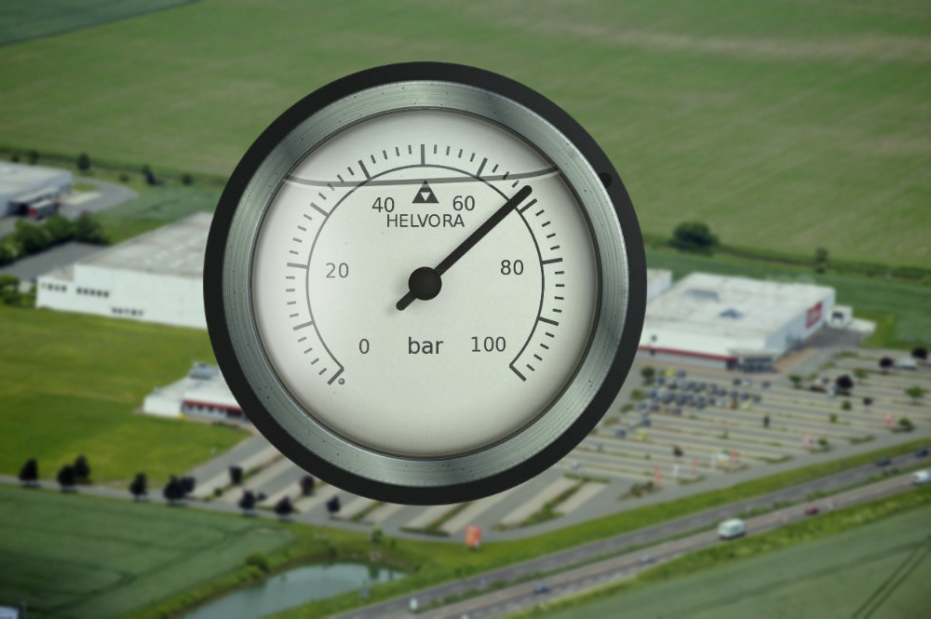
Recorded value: 68,bar
